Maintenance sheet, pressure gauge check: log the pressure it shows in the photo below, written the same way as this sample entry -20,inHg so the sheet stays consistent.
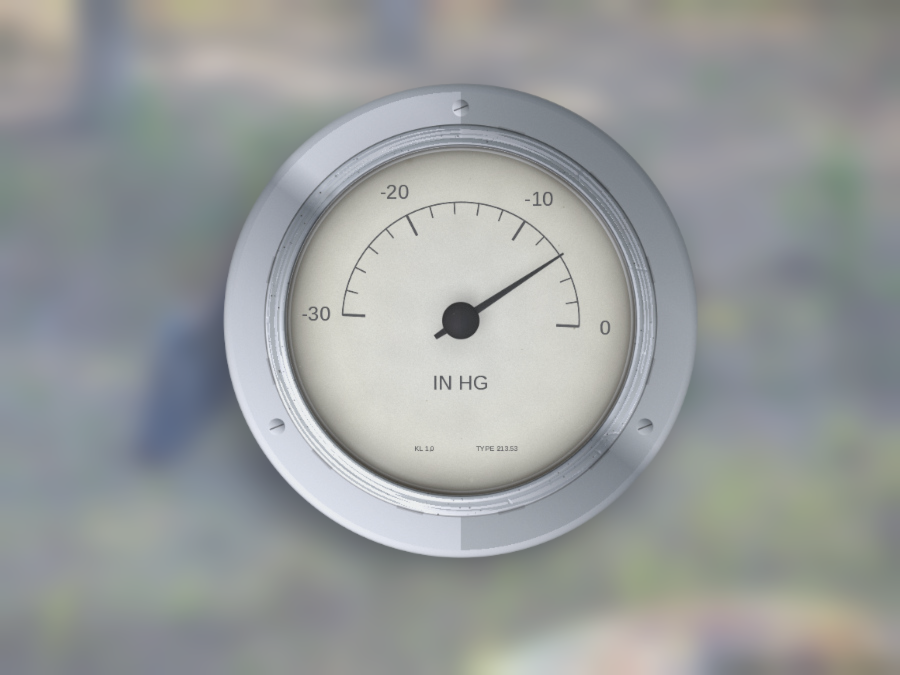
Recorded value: -6,inHg
